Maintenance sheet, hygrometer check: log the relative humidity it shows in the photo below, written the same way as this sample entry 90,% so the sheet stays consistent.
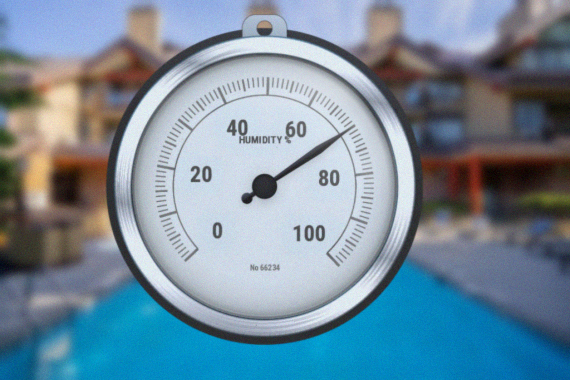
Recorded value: 70,%
